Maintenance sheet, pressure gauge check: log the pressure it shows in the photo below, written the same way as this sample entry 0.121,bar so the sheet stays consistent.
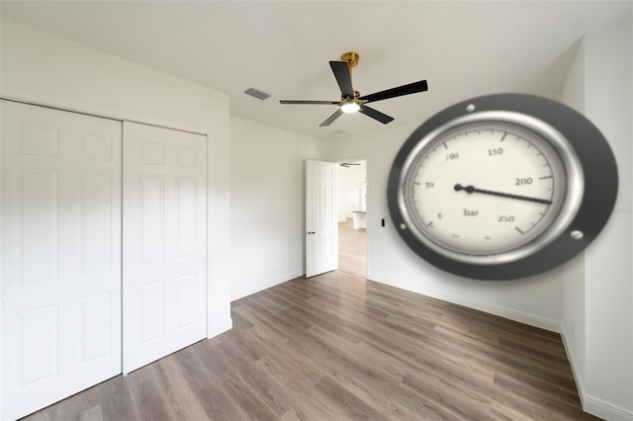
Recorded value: 220,bar
